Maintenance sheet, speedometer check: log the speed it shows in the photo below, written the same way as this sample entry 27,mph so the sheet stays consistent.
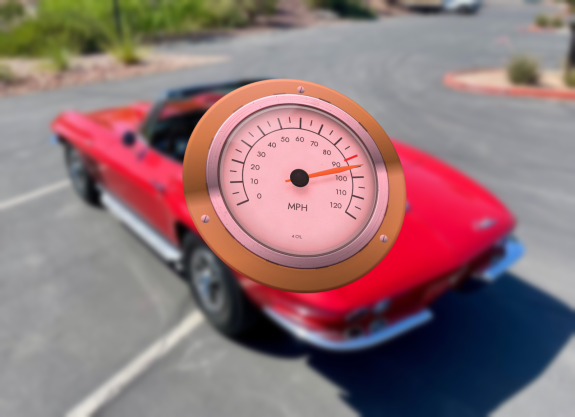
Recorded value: 95,mph
